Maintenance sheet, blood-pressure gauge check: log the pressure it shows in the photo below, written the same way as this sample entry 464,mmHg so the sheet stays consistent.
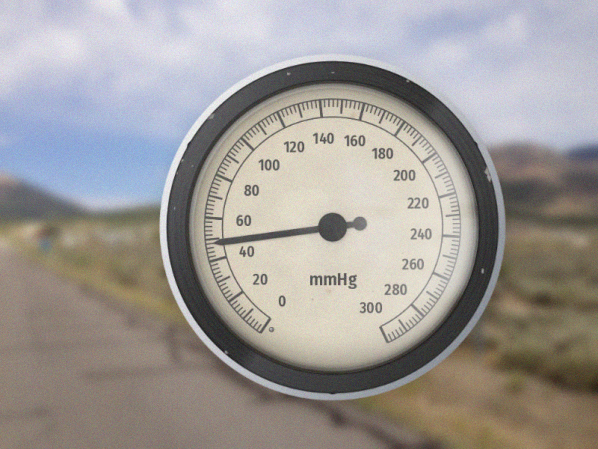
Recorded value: 48,mmHg
